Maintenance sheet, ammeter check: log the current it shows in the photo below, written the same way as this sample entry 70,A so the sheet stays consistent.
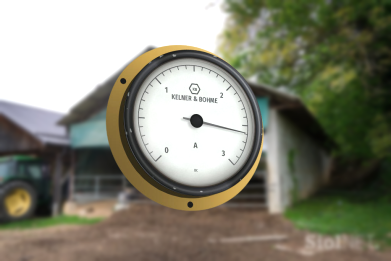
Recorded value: 2.6,A
